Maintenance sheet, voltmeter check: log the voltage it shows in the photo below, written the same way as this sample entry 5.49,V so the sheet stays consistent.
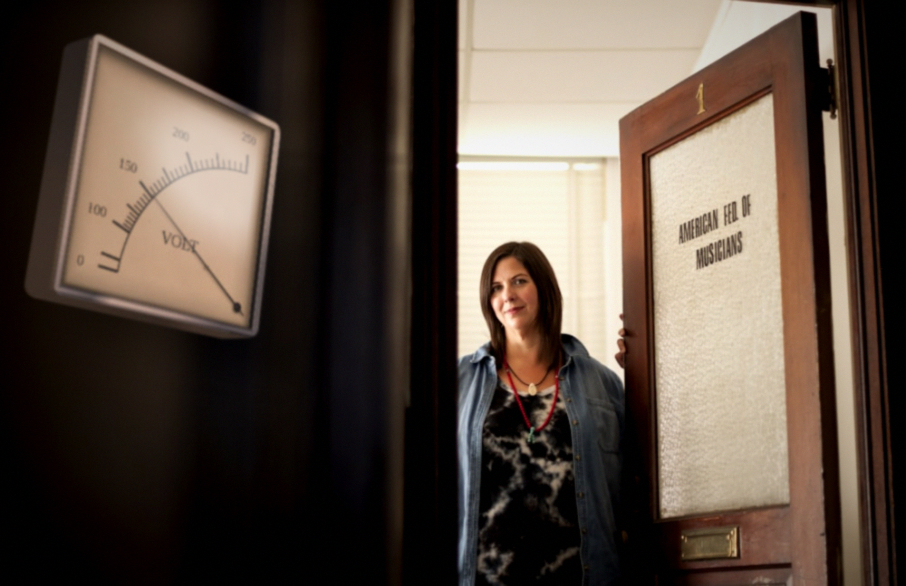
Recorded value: 150,V
